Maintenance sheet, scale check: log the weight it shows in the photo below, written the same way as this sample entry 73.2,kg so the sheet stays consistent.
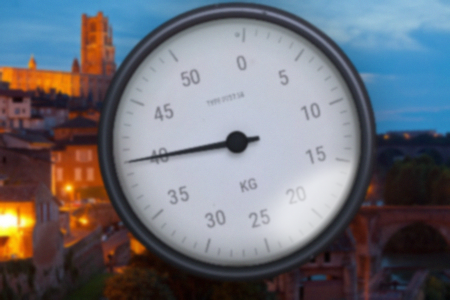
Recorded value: 40,kg
